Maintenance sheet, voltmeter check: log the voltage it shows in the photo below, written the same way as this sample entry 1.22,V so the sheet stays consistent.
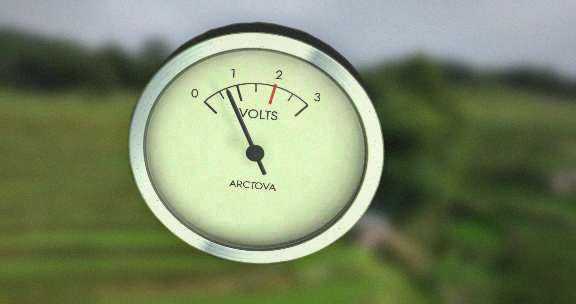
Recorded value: 0.75,V
